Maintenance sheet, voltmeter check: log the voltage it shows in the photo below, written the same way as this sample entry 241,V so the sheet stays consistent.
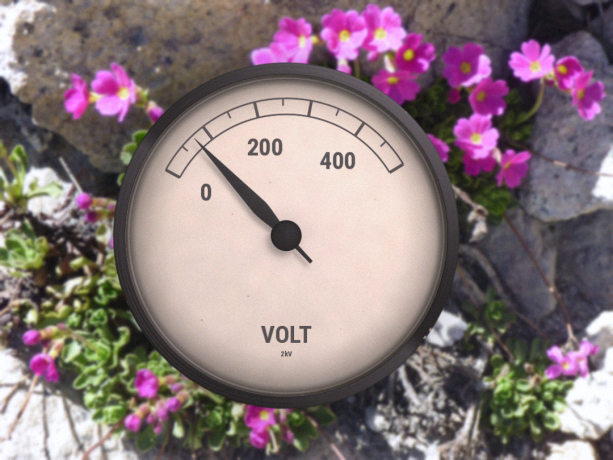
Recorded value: 75,V
